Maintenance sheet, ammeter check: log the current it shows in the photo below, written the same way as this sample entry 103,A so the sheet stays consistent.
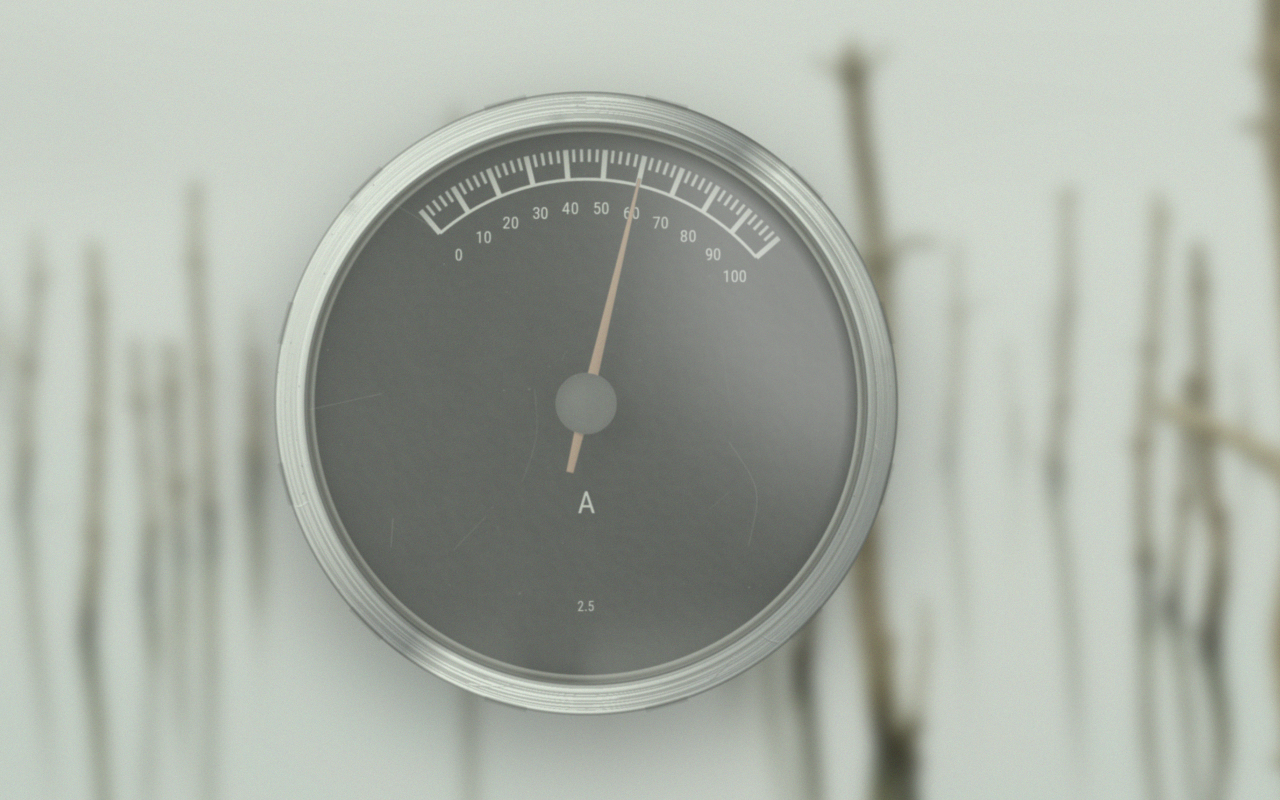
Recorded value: 60,A
